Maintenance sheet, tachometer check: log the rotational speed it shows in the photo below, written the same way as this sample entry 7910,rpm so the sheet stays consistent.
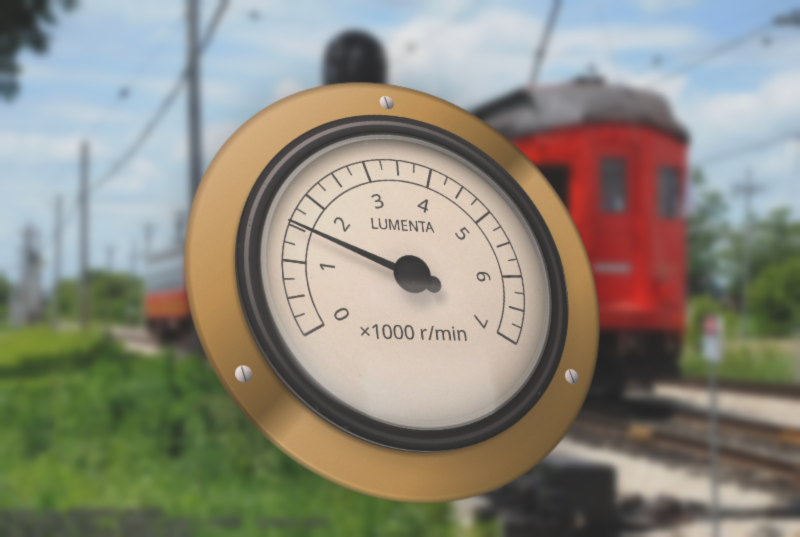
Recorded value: 1500,rpm
